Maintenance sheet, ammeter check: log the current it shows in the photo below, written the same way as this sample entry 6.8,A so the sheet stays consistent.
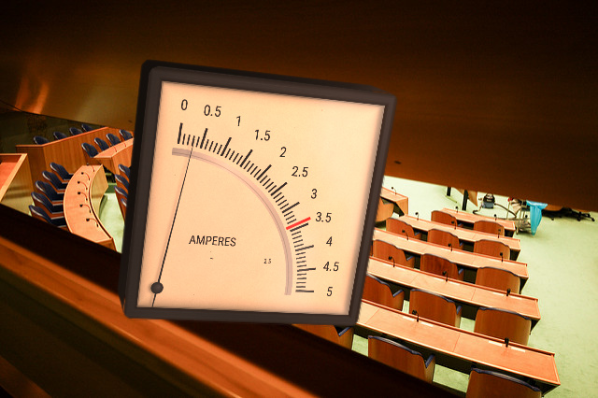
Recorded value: 0.3,A
